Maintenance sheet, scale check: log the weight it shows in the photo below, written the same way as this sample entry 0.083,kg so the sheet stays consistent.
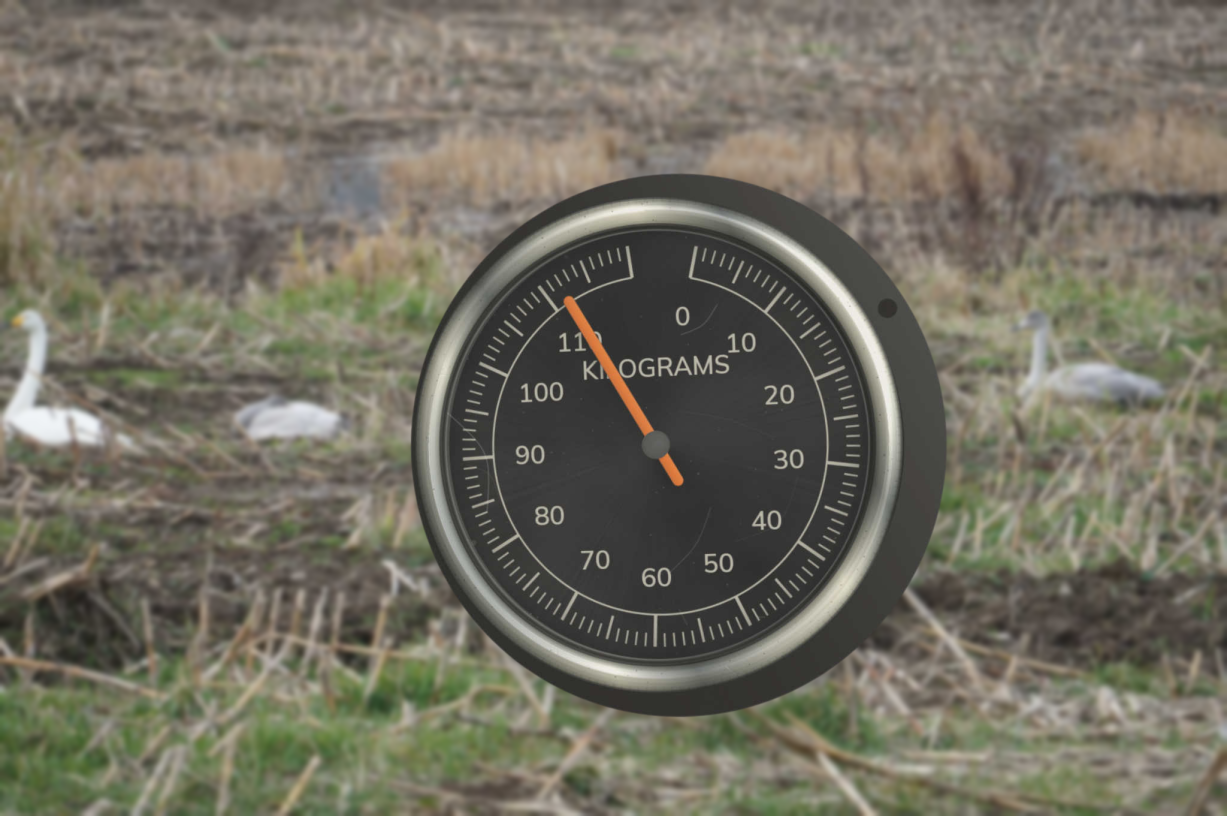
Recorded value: 112,kg
